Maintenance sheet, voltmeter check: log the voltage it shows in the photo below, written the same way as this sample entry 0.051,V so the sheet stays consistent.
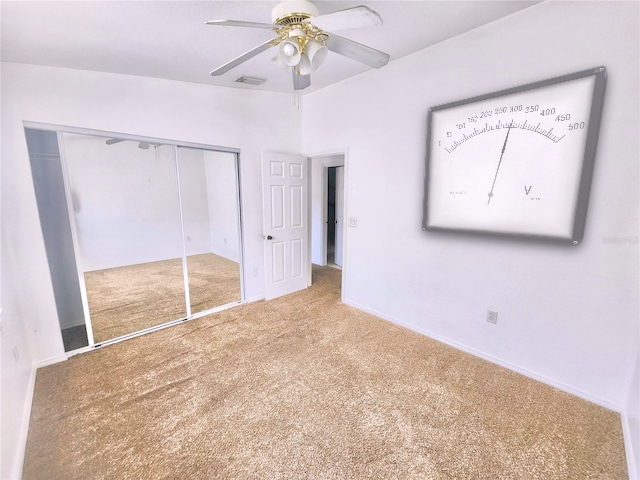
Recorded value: 300,V
